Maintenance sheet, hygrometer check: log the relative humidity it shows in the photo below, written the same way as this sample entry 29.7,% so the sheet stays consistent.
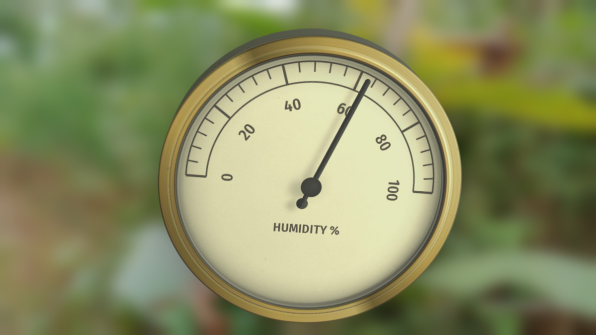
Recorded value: 62,%
